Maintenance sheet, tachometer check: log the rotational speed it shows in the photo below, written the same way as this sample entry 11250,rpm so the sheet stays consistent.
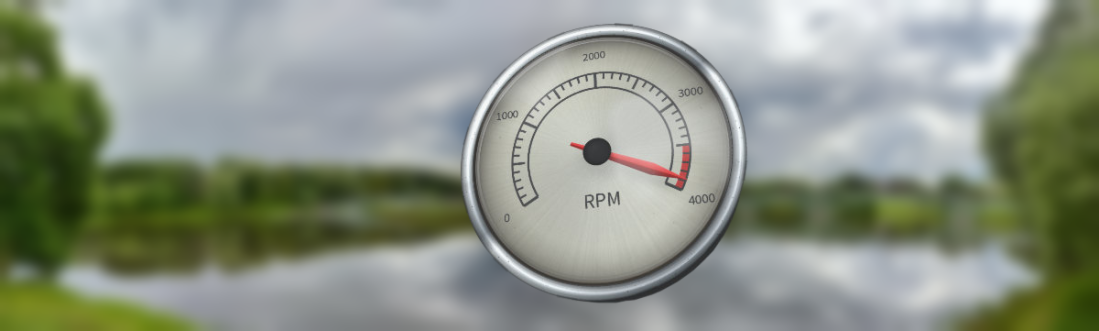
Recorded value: 3900,rpm
